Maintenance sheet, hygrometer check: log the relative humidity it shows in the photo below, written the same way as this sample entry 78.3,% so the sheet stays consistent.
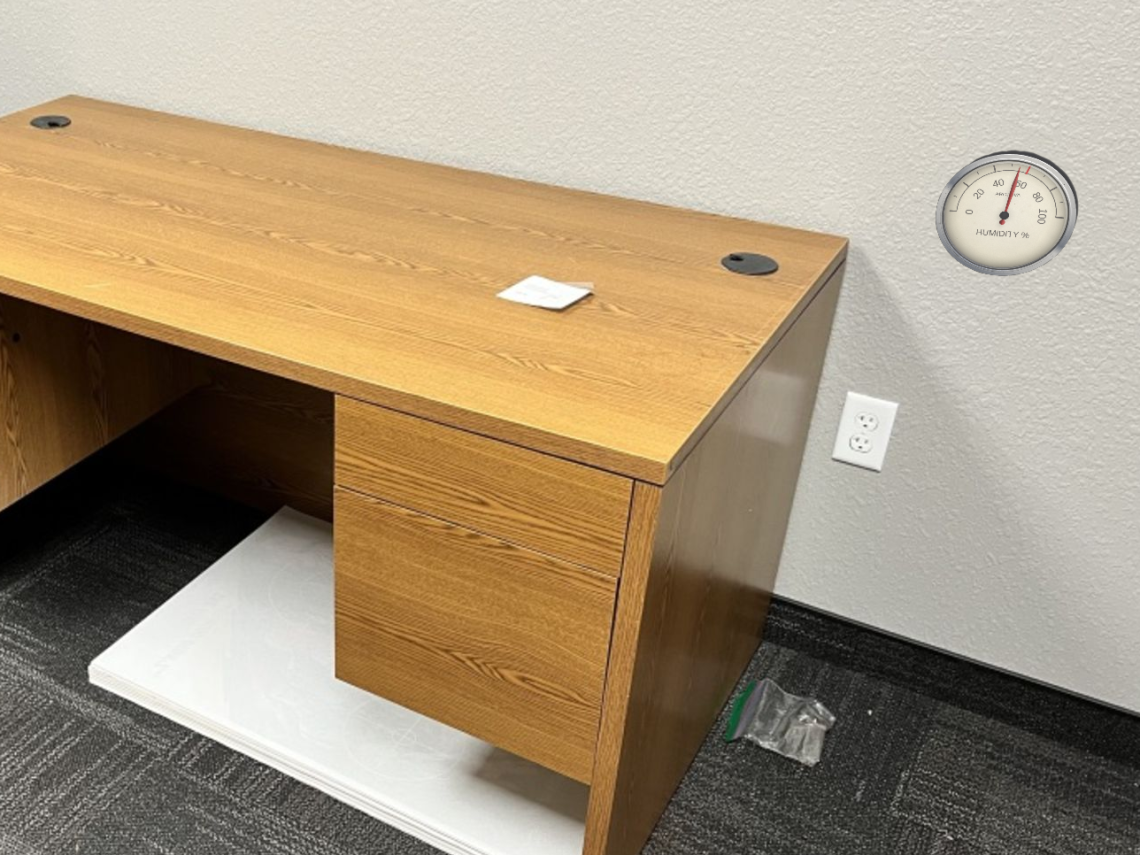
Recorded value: 55,%
